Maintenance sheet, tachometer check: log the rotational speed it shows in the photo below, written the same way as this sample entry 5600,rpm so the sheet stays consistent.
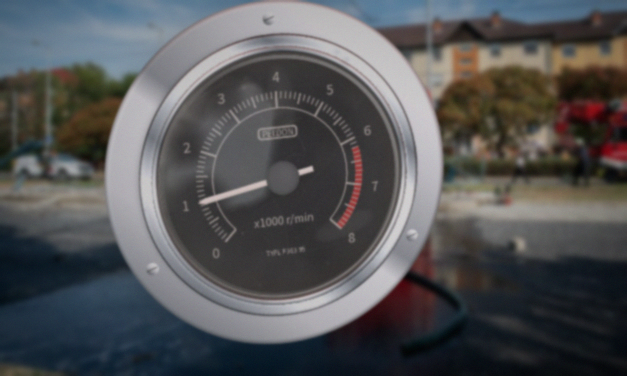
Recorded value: 1000,rpm
